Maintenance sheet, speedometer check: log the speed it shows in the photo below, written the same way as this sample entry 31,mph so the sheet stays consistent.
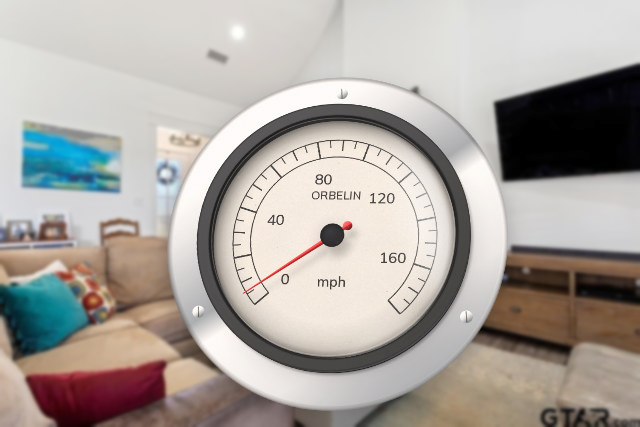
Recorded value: 5,mph
